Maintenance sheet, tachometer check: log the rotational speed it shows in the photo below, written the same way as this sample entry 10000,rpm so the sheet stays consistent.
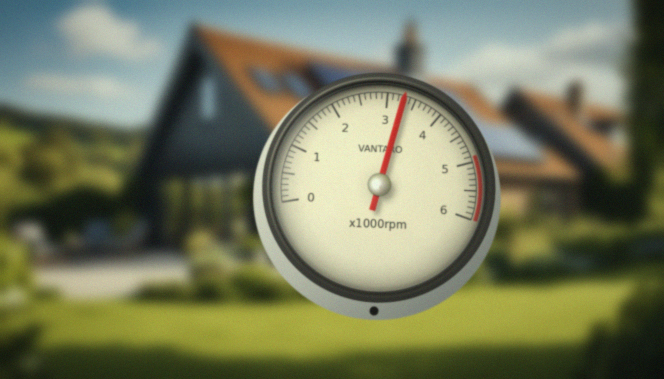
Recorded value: 3300,rpm
